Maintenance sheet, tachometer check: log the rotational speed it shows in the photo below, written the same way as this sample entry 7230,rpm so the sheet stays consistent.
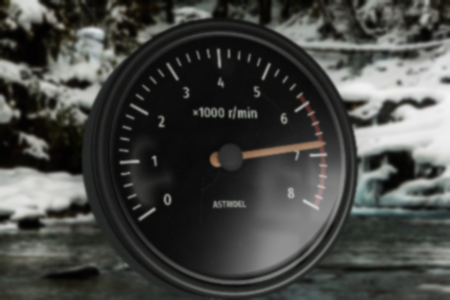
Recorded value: 6800,rpm
